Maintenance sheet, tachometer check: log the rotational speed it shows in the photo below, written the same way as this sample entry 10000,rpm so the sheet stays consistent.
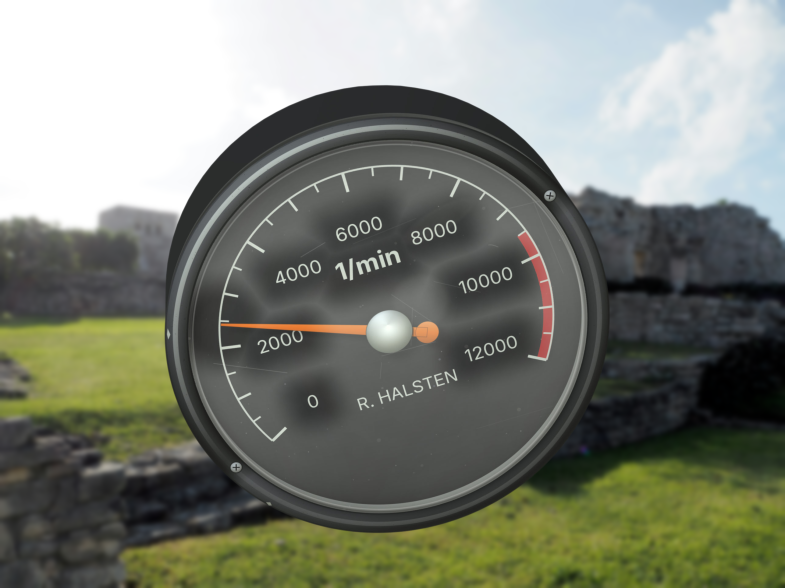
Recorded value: 2500,rpm
